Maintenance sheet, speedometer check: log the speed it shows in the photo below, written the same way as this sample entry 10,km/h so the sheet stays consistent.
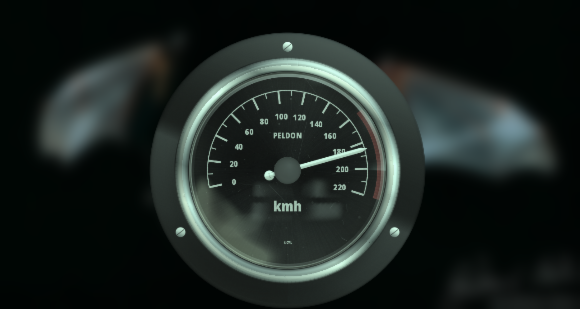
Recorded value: 185,km/h
